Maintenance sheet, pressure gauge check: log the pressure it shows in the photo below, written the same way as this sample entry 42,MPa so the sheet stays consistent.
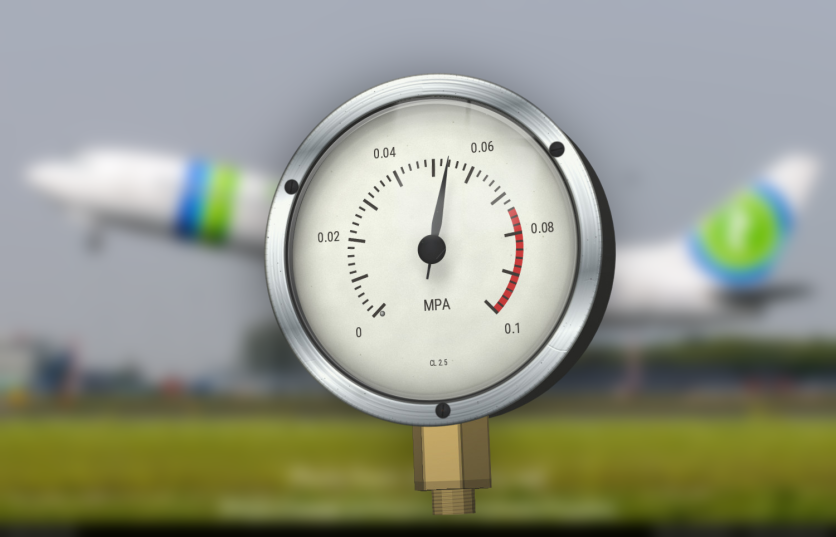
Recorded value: 0.054,MPa
